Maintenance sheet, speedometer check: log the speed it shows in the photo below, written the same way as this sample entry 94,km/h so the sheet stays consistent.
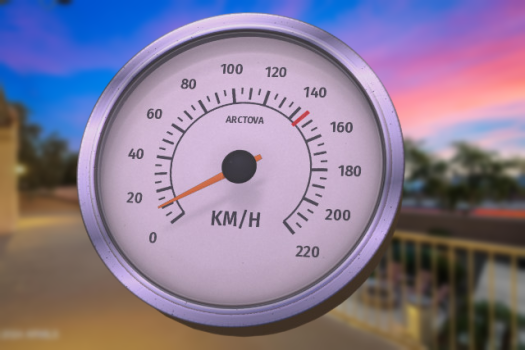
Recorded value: 10,km/h
